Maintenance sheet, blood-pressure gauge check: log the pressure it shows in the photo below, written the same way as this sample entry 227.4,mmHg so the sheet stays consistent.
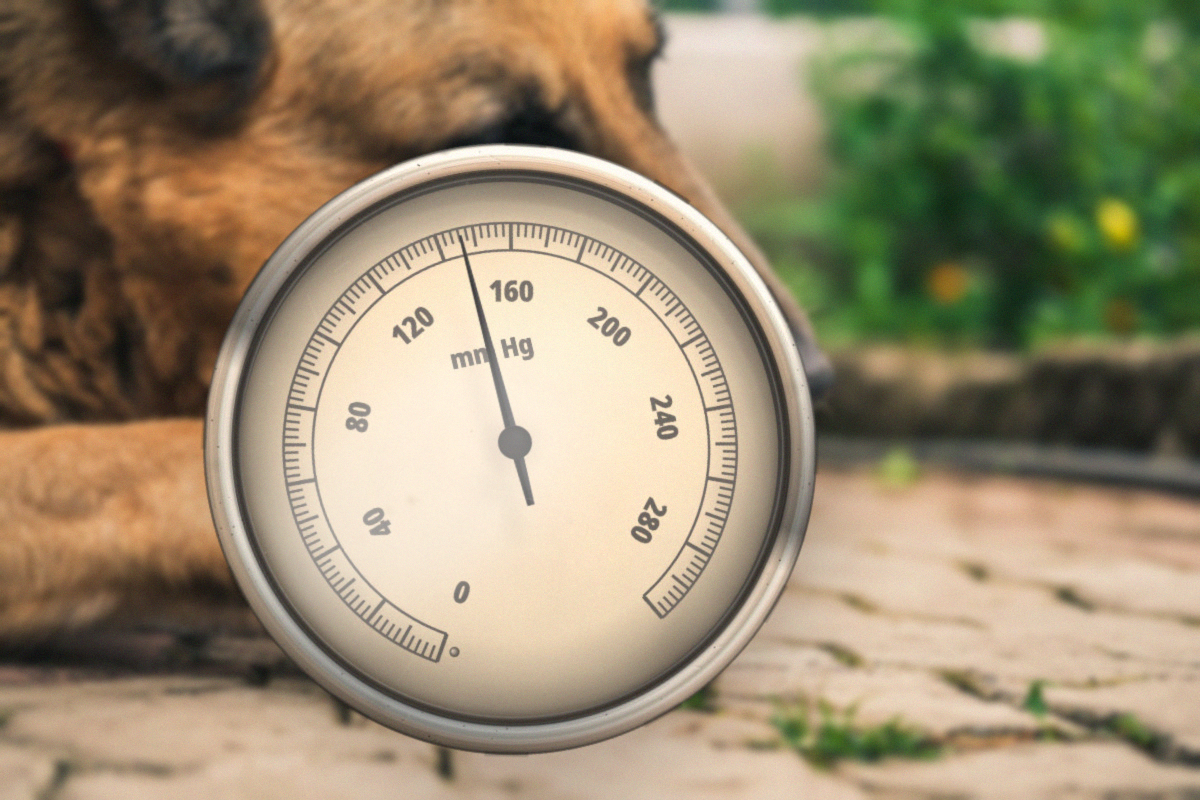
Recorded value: 146,mmHg
